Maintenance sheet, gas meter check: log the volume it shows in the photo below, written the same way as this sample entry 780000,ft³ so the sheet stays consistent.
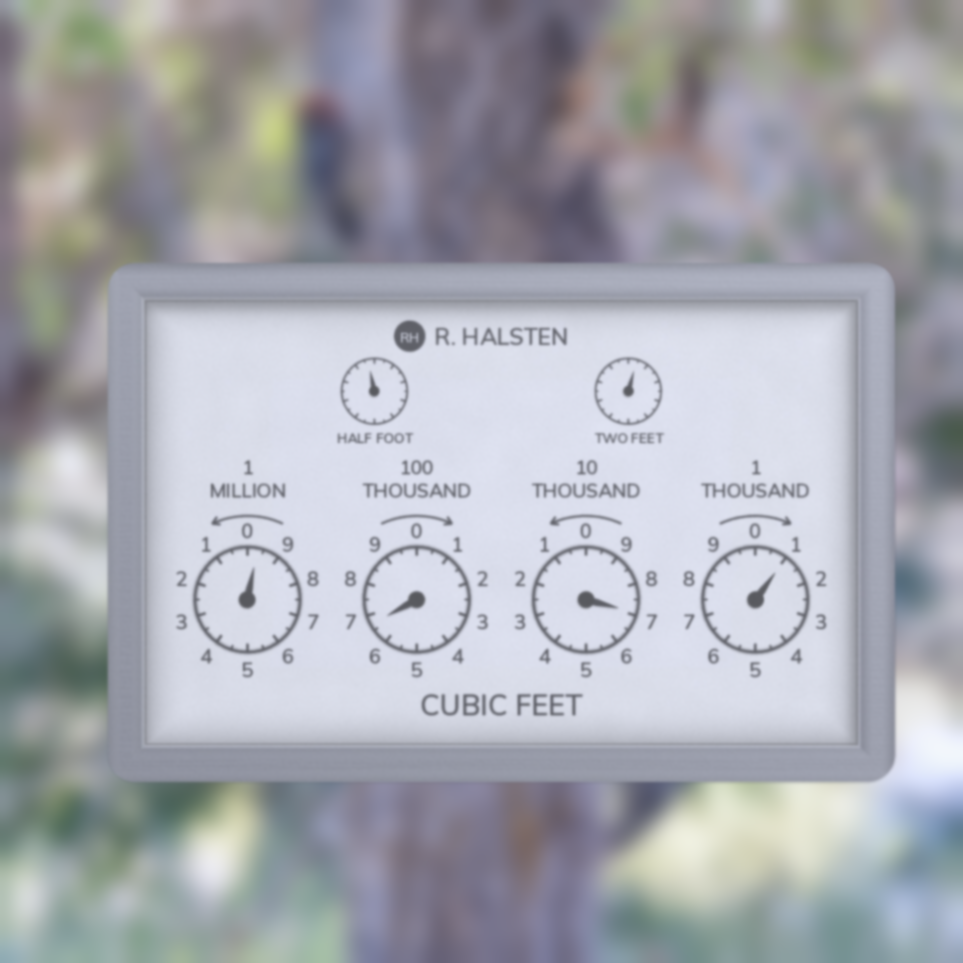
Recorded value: 967100,ft³
